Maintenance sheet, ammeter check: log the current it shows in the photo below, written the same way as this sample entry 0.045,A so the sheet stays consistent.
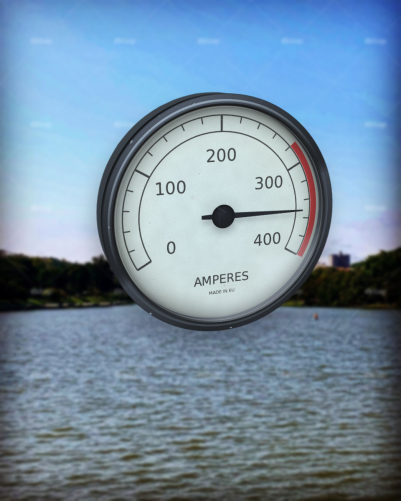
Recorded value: 350,A
